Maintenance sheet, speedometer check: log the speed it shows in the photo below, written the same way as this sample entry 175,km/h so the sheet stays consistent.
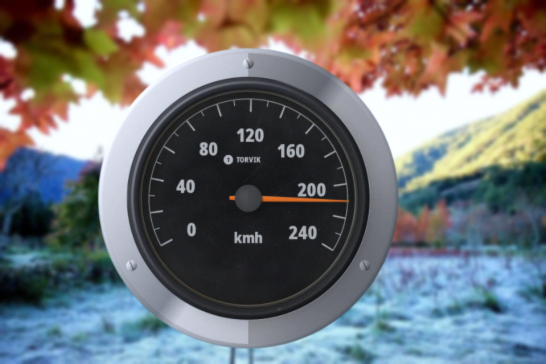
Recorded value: 210,km/h
